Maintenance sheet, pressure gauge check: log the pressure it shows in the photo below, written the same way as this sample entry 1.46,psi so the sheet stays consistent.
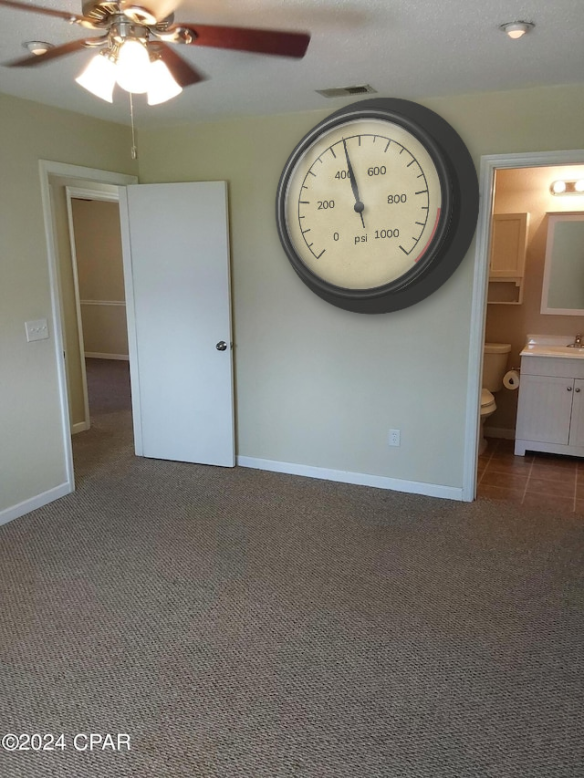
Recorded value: 450,psi
